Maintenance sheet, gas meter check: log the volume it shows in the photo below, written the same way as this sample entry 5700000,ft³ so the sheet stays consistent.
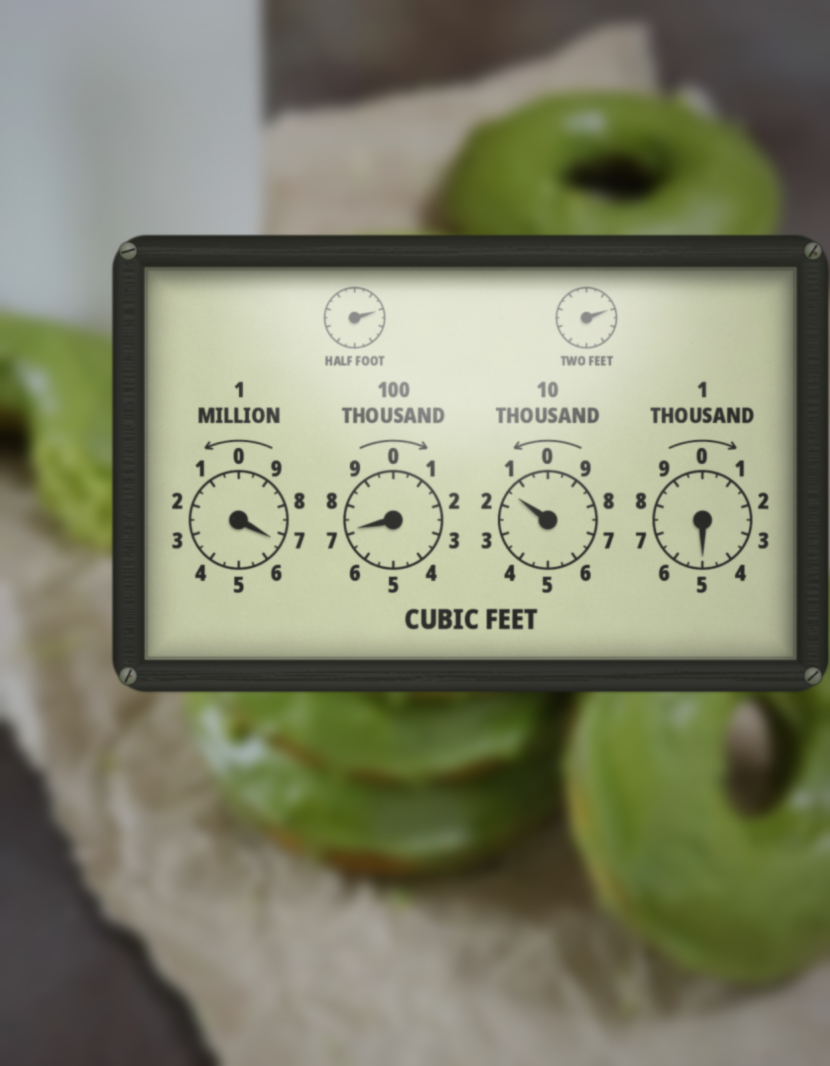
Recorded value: 671500,ft³
